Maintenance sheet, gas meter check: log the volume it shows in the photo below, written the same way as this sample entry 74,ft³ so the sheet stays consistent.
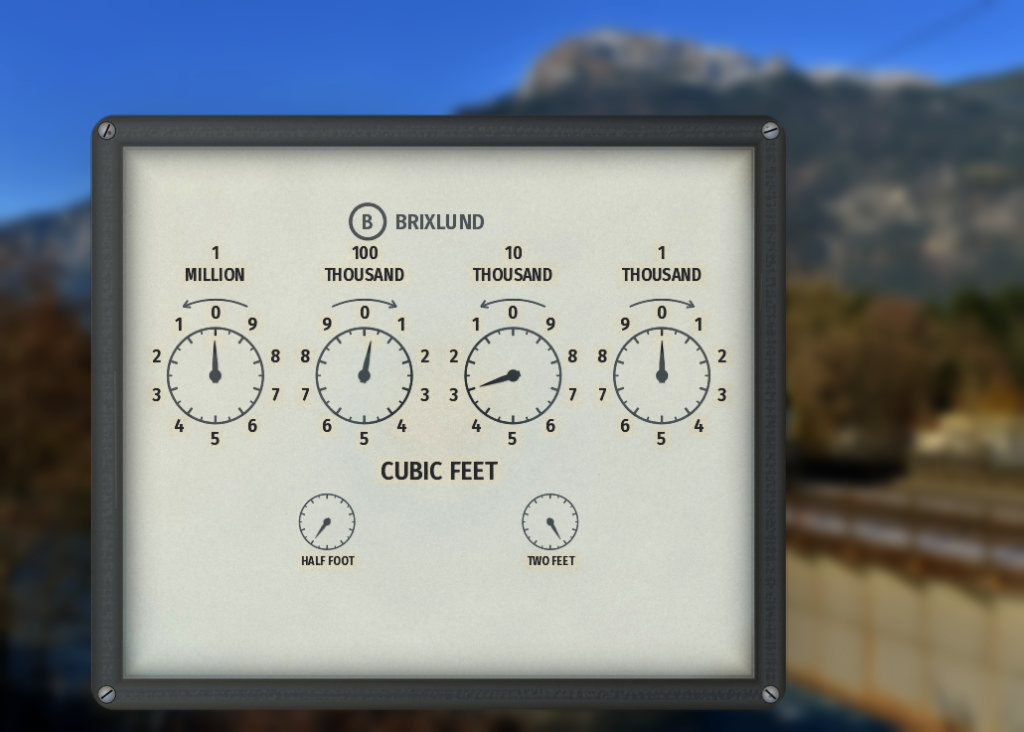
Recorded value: 3000,ft³
